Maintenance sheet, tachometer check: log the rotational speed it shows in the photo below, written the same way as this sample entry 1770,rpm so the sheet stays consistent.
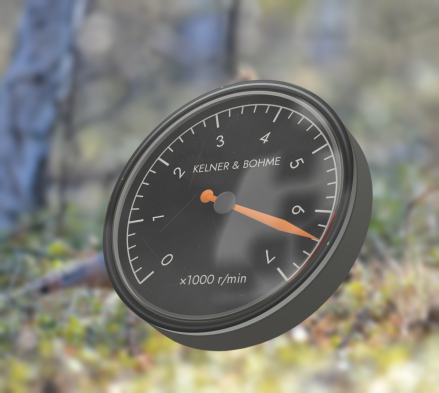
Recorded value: 6400,rpm
